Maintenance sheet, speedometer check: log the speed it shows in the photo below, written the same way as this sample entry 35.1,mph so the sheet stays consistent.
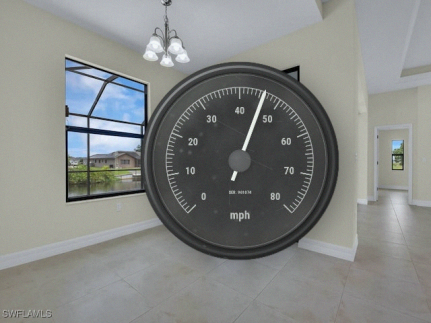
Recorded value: 46,mph
